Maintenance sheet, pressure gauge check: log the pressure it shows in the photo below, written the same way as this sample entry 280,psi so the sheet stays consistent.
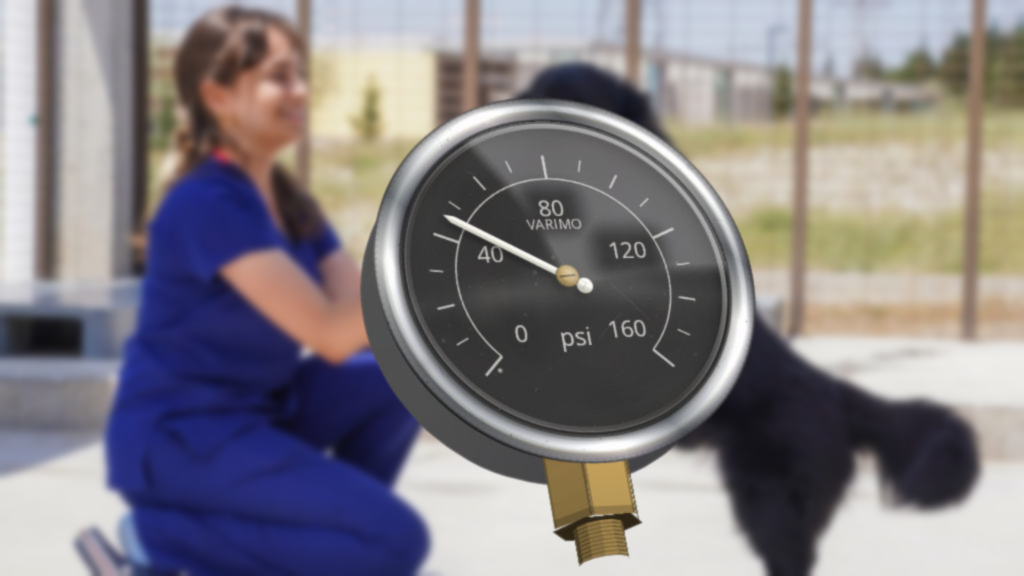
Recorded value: 45,psi
